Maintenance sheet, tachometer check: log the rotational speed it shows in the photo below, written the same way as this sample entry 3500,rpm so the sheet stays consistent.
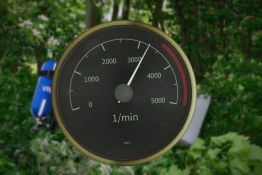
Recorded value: 3250,rpm
